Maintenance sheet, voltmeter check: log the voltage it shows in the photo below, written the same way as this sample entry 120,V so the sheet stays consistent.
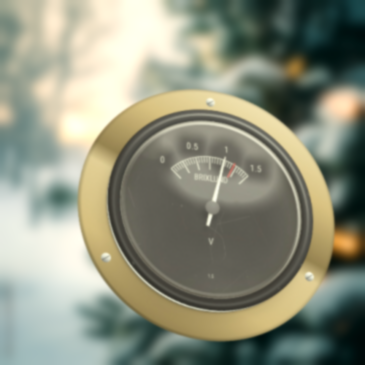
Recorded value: 1,V
